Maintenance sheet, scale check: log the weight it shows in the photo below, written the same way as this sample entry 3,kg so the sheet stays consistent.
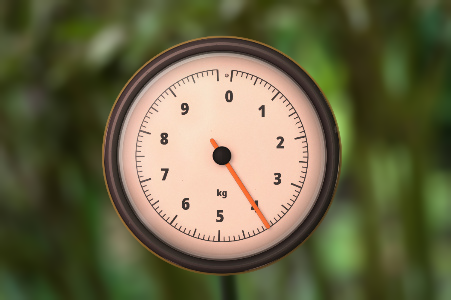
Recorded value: 4,kg
